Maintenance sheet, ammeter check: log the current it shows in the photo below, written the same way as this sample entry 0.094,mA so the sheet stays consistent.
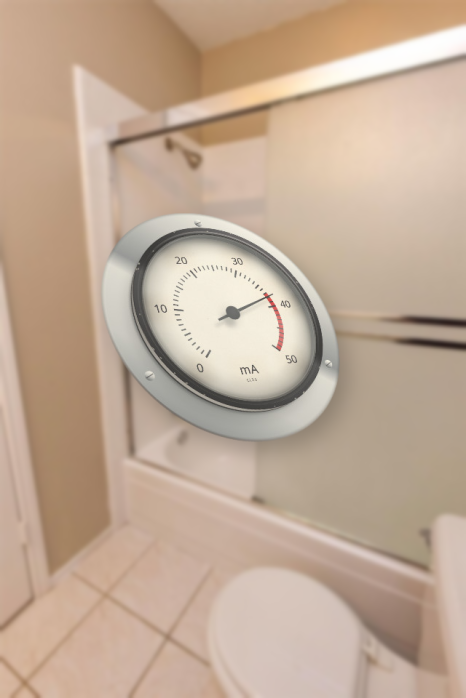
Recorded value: 38,mA
